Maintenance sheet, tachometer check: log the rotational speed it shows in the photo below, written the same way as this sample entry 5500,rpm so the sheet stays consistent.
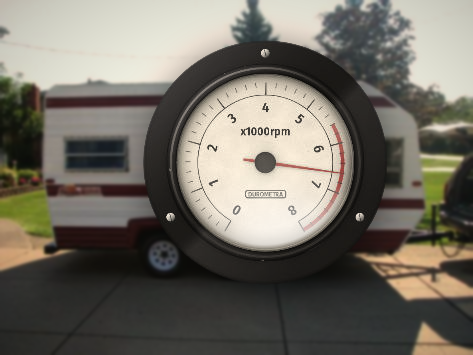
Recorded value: 6600,rpm
